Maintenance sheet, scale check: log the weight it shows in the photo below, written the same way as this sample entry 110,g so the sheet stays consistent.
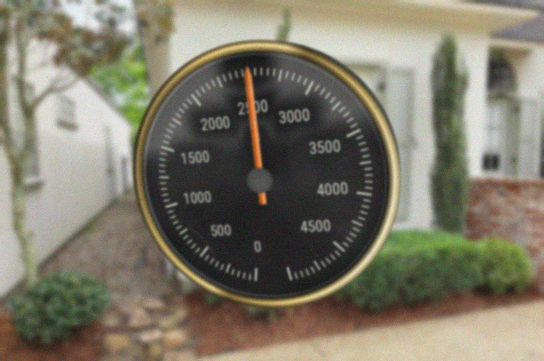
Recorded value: 2500,g
